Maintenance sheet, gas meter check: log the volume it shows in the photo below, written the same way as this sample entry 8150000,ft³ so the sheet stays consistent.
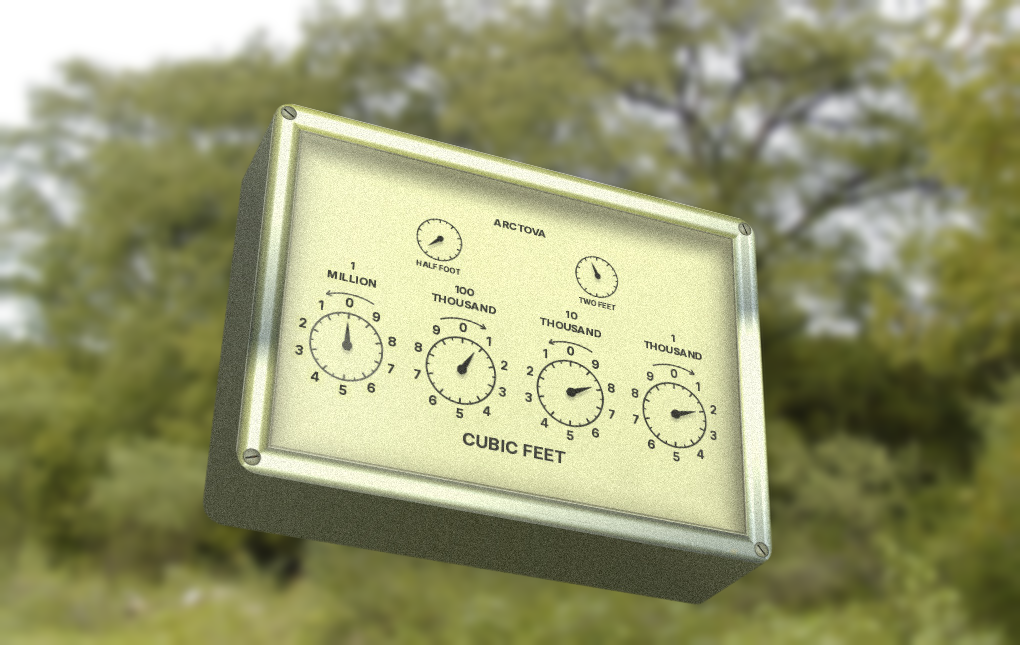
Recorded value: 8200,ft³
